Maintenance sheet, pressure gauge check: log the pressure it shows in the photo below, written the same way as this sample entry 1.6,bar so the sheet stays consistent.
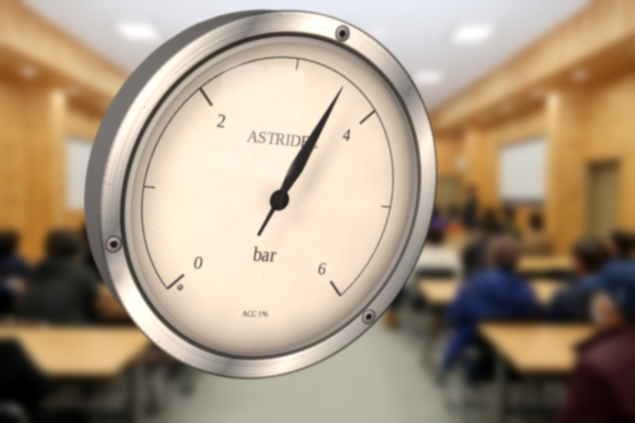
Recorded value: 3.5,bar
